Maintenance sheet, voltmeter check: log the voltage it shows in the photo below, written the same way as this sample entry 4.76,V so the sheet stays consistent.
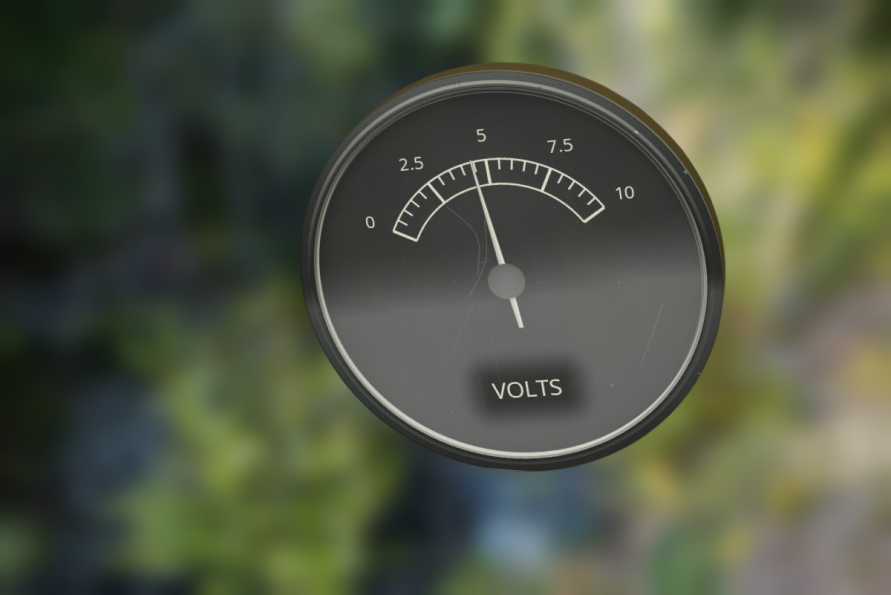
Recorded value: 4.5,V
